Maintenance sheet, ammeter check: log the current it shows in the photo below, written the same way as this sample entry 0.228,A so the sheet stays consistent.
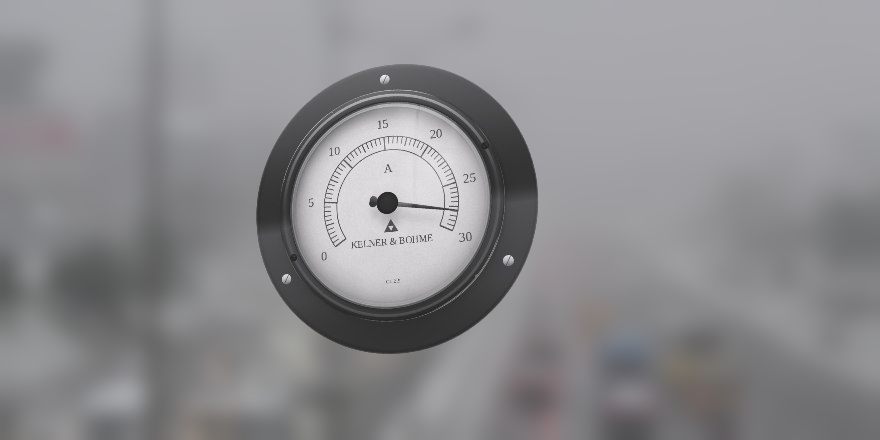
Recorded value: 28,A
